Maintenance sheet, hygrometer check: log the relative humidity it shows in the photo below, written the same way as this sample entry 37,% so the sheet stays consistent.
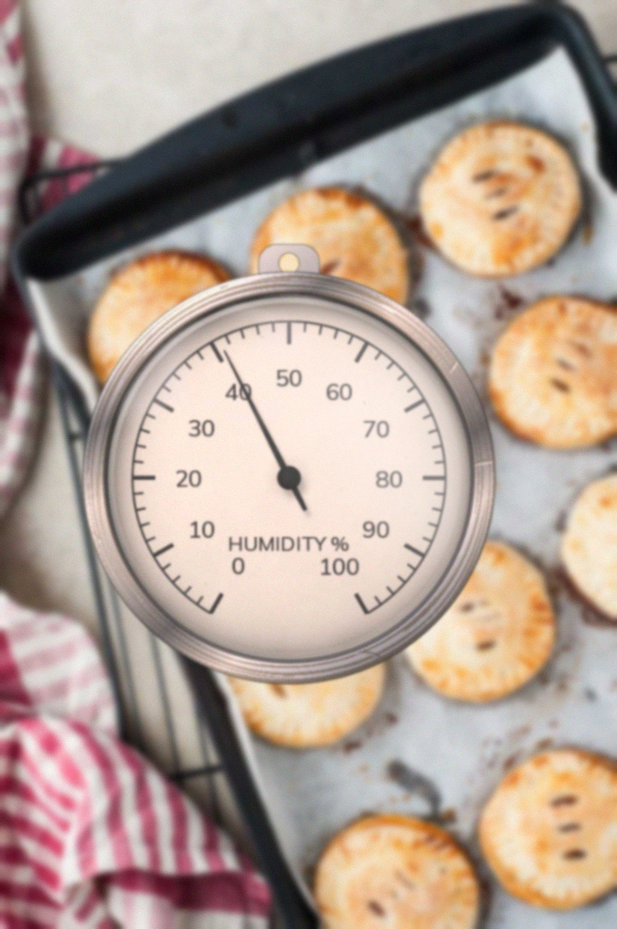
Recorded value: 41,%
